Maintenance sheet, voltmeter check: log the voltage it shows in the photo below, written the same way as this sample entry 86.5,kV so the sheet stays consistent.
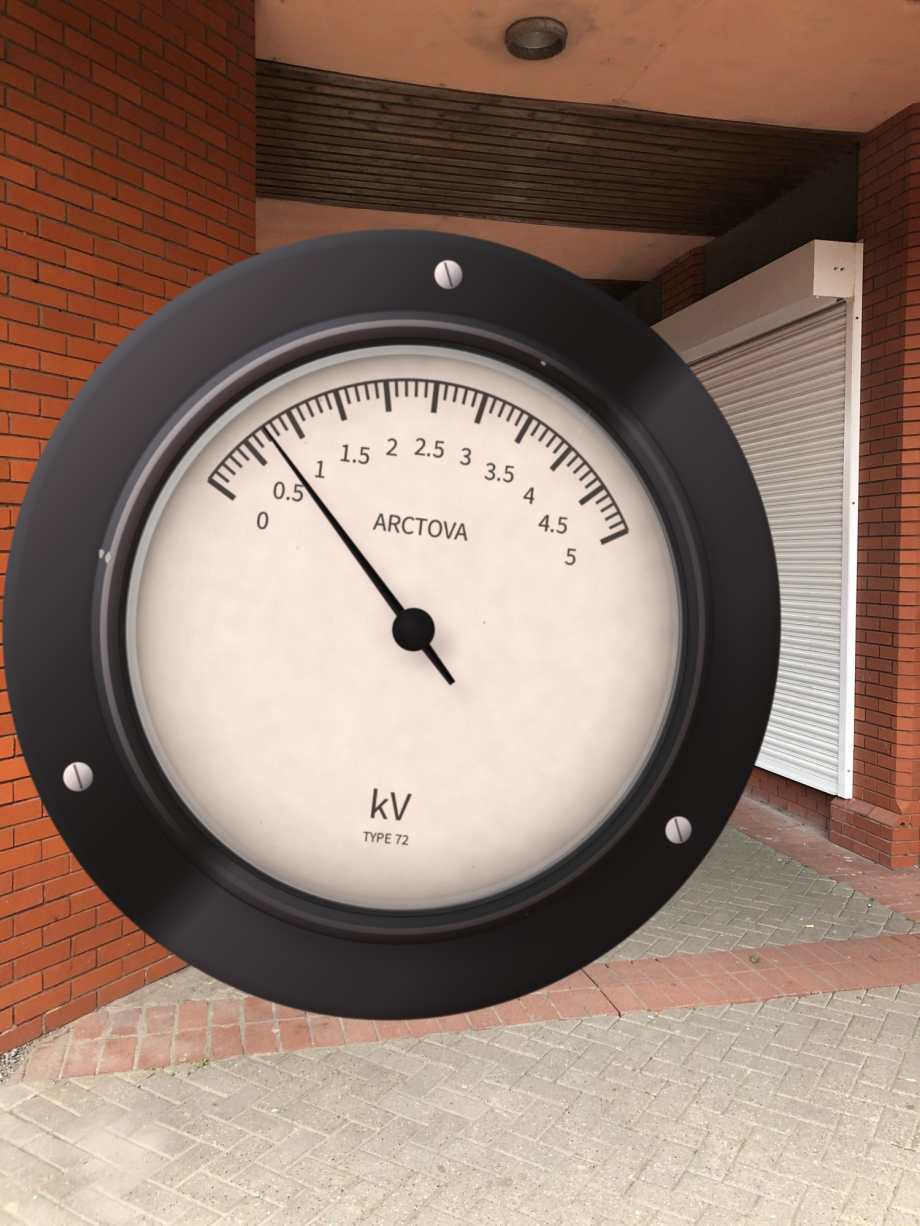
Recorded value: 0.7,kV
